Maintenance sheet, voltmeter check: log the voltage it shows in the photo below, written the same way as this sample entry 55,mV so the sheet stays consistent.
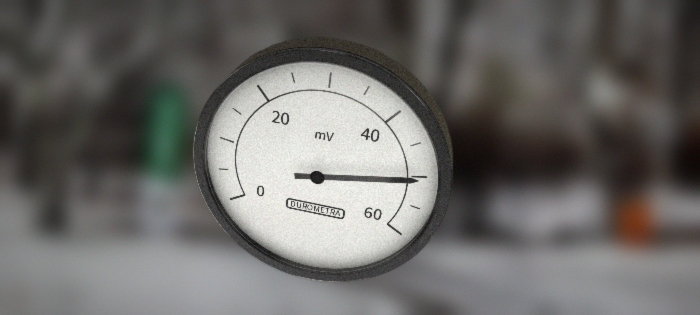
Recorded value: 50,mV
